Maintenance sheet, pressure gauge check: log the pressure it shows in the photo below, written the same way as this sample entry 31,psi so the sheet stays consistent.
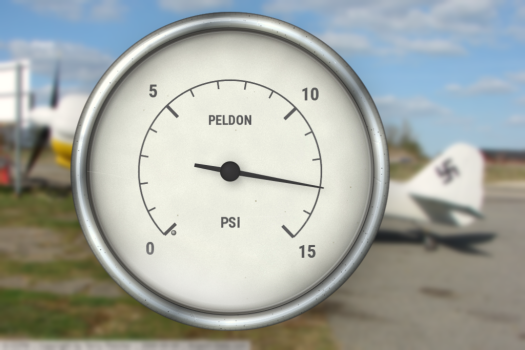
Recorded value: 13,psi
